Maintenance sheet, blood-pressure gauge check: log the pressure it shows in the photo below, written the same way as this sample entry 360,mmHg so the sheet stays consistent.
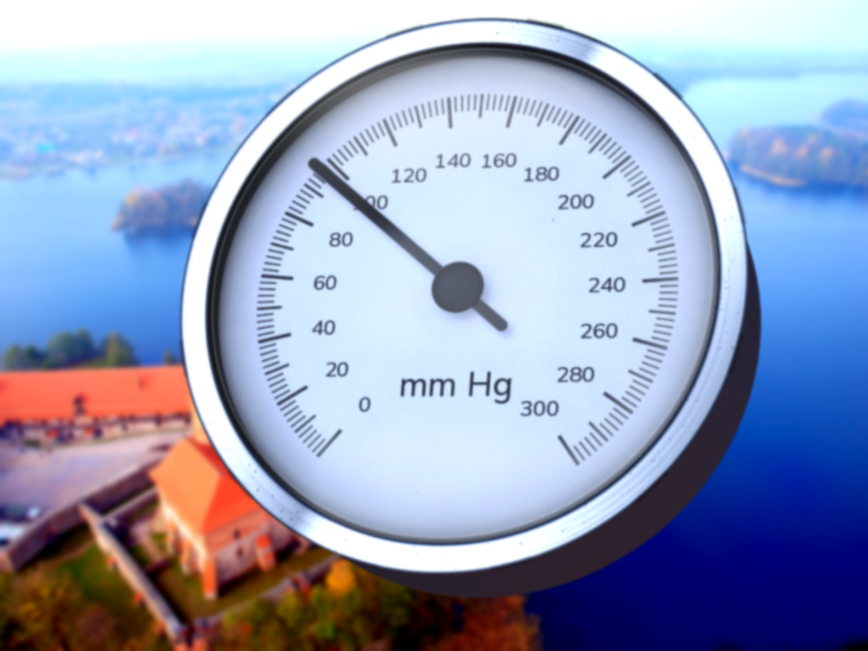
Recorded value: 96,mmHg
